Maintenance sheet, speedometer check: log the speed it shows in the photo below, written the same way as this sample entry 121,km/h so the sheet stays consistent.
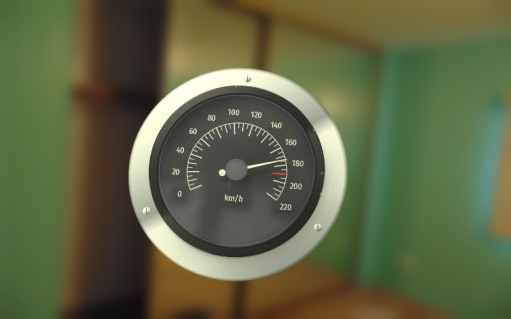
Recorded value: 175,km/h
